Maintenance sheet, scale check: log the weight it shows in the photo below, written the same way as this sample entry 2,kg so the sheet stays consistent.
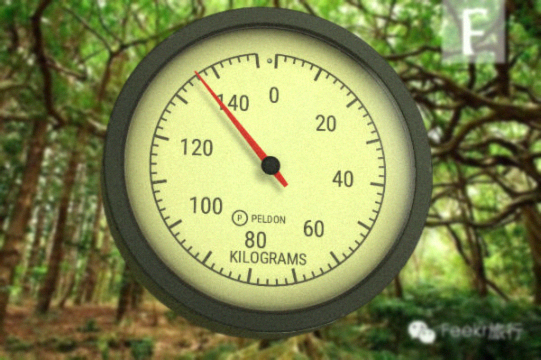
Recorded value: 136,kg
